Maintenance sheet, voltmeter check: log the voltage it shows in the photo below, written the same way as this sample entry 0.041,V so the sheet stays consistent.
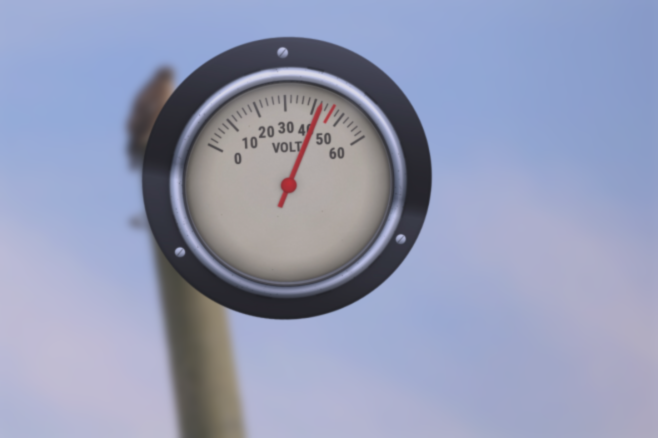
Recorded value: 42,V
